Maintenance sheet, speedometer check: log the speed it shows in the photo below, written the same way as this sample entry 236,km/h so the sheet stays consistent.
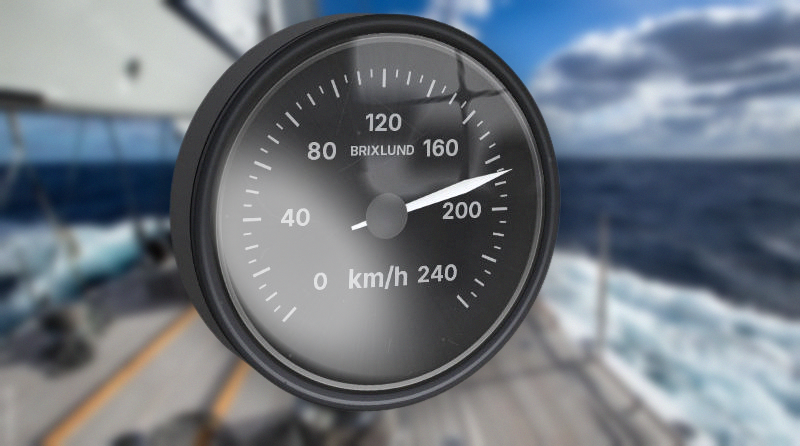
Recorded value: 185,km/h
